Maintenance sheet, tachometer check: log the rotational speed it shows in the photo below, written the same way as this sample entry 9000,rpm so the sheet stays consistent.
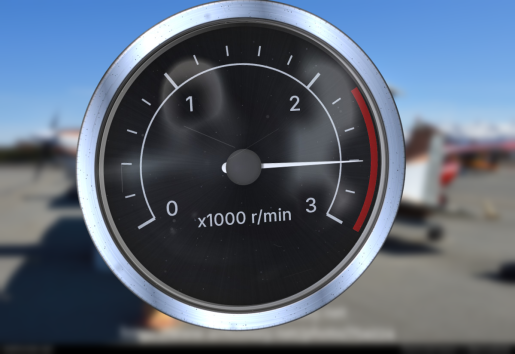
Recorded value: 2600,rpm
